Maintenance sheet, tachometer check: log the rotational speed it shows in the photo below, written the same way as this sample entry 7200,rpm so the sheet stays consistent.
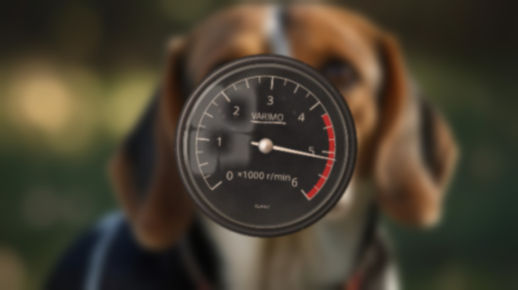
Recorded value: 5125,rpm
